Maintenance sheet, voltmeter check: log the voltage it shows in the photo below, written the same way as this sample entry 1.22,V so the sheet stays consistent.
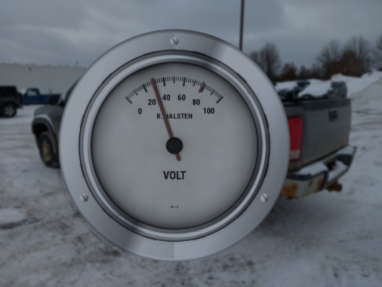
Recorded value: 30,V
